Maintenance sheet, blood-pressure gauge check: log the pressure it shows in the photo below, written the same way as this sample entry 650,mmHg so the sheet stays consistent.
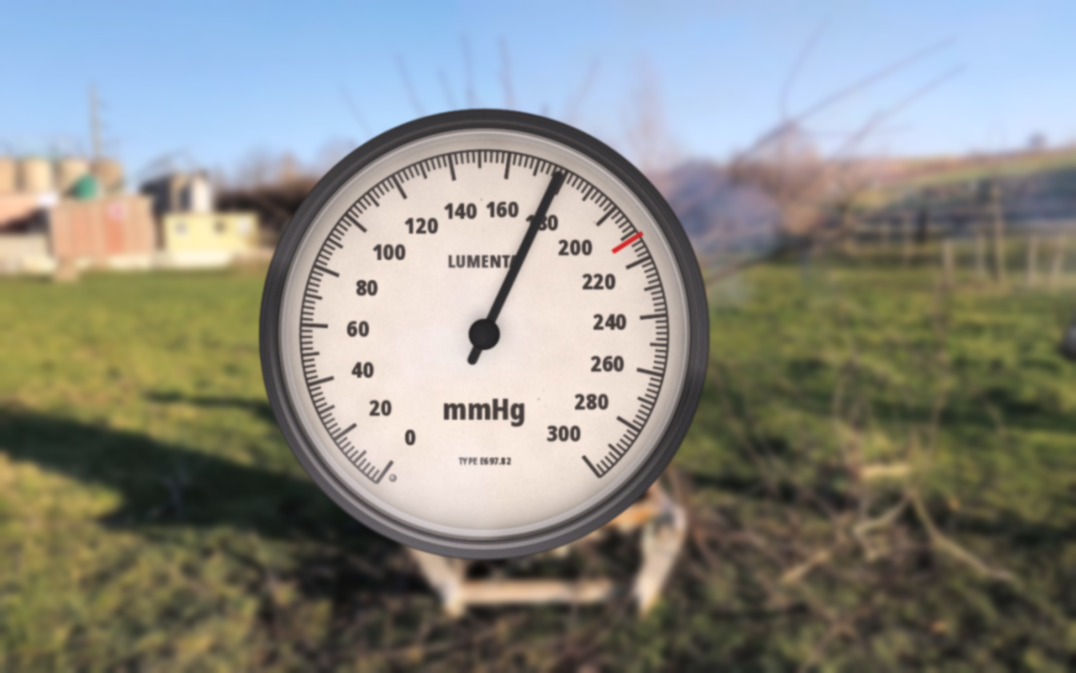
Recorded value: 178,mmHg
